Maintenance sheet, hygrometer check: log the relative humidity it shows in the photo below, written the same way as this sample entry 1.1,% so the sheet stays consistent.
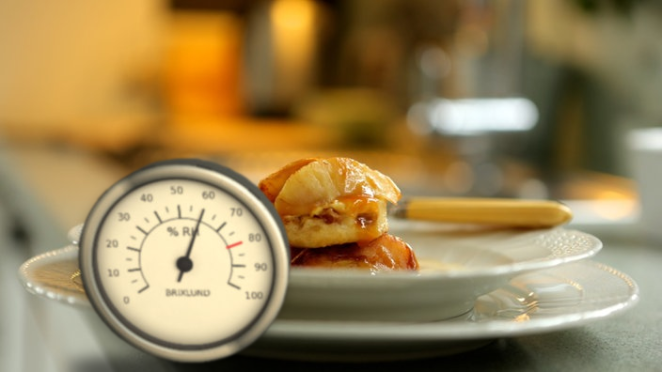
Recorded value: 60,%
